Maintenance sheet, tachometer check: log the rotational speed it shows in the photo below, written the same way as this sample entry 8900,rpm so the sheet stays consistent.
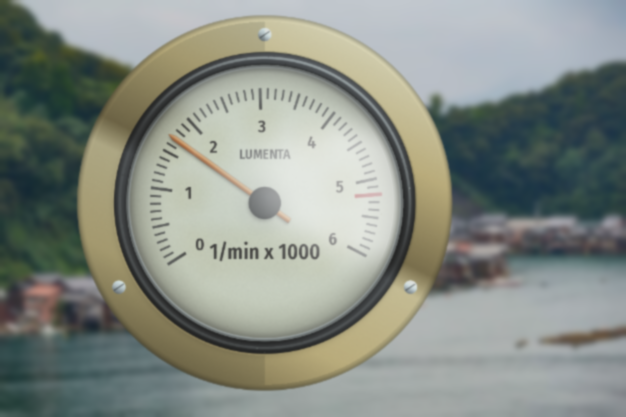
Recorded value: 1700,rpm
